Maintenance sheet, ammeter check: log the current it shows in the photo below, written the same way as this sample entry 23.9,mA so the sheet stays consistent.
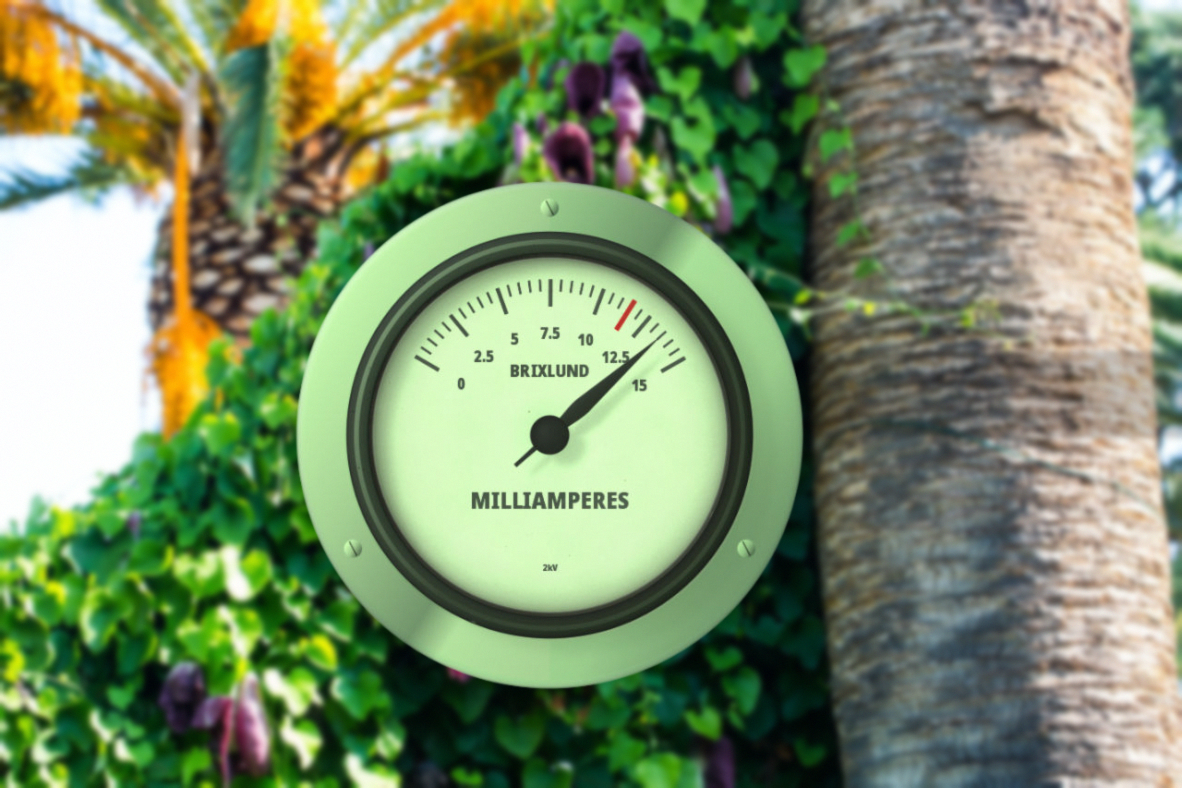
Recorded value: 13.5,mA
